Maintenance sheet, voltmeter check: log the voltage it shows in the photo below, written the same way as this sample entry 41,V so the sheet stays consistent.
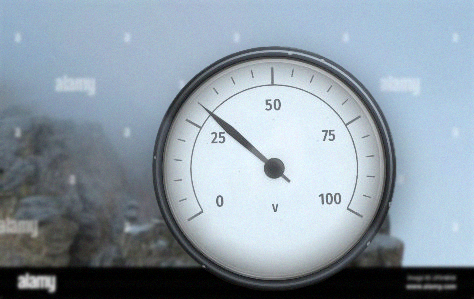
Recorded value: 30,V
